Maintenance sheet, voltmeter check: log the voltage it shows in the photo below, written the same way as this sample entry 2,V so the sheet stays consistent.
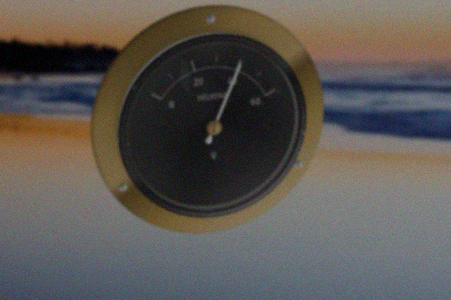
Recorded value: 40,V
